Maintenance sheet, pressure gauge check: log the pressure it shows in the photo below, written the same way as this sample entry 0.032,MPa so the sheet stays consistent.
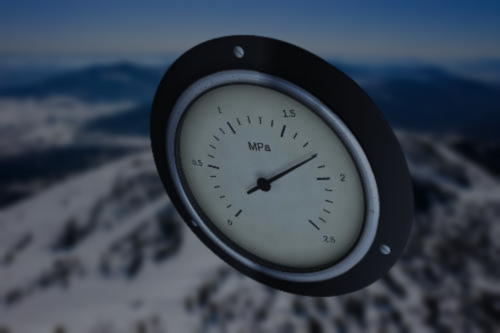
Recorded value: 1.8,MPa
